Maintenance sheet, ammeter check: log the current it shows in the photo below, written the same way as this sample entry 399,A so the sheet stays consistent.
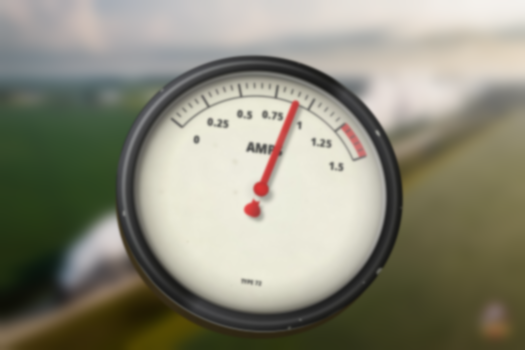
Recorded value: 0.9,A
